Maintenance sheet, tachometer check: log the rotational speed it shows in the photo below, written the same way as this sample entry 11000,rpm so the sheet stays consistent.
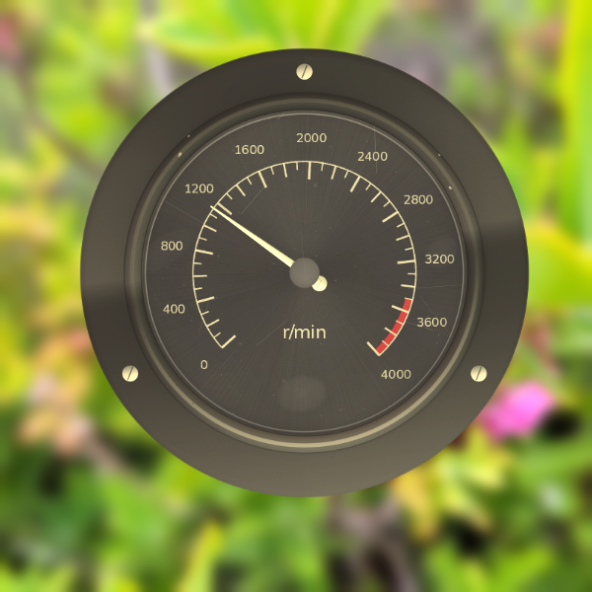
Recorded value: 1150,rpm
